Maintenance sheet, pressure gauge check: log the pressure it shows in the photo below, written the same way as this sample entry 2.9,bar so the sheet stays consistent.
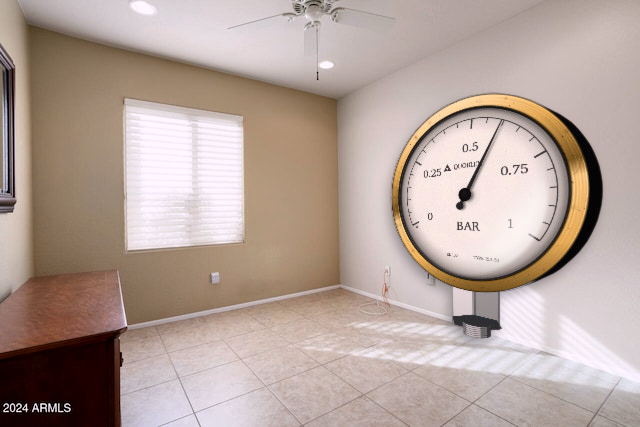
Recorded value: 0.6,bar
